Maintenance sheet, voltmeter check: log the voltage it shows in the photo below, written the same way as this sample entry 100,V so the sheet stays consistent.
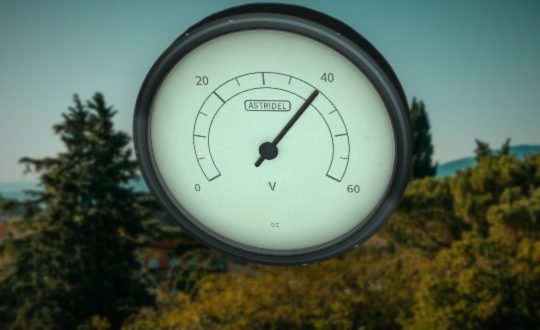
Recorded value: 40,V
